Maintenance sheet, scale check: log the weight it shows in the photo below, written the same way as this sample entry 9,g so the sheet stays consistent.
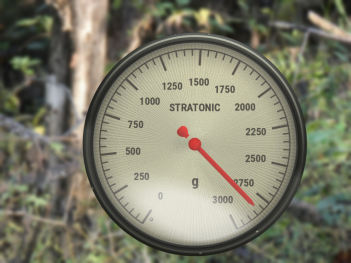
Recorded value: 2825,g
